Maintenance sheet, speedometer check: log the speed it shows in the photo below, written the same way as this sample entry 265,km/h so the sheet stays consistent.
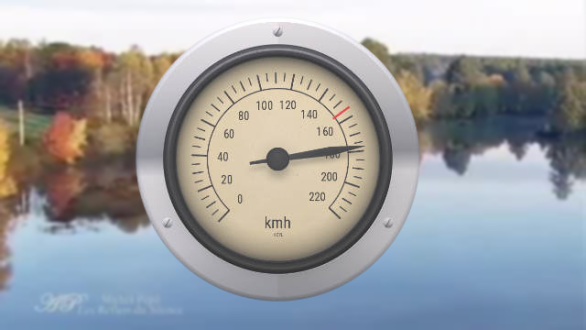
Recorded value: 177.5,km/h
